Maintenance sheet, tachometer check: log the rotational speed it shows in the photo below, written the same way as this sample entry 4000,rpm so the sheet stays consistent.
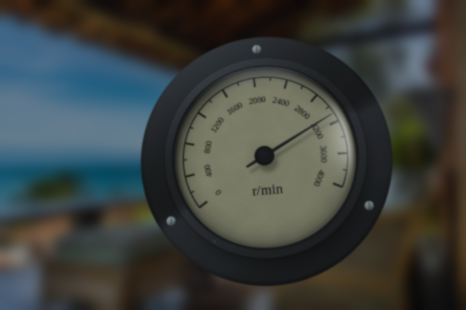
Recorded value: 3100,rpm
